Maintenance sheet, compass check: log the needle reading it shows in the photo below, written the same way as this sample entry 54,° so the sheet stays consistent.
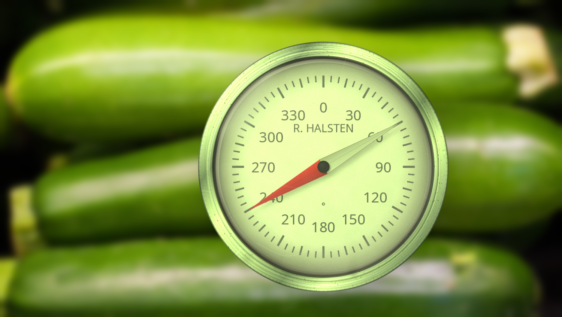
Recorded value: 240,°
